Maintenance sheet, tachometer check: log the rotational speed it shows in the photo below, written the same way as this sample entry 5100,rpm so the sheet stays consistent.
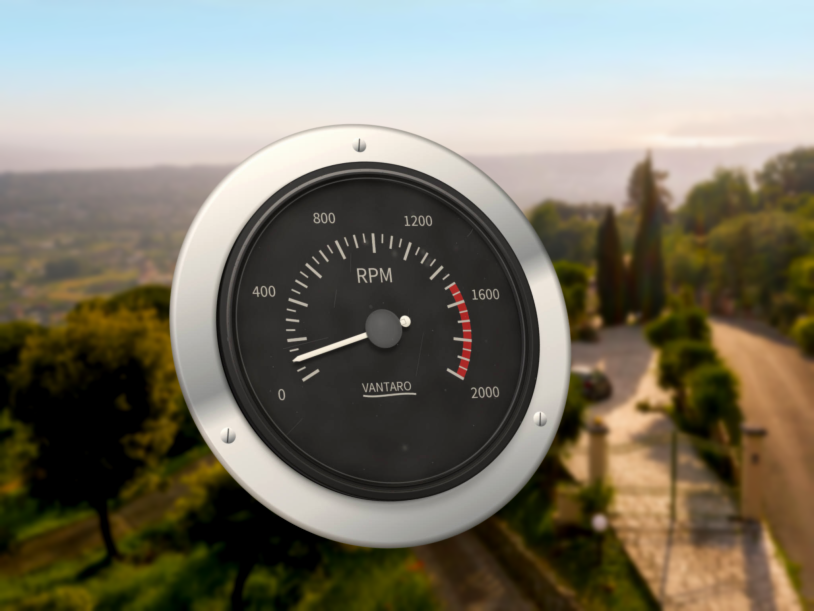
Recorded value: 100,rpm
